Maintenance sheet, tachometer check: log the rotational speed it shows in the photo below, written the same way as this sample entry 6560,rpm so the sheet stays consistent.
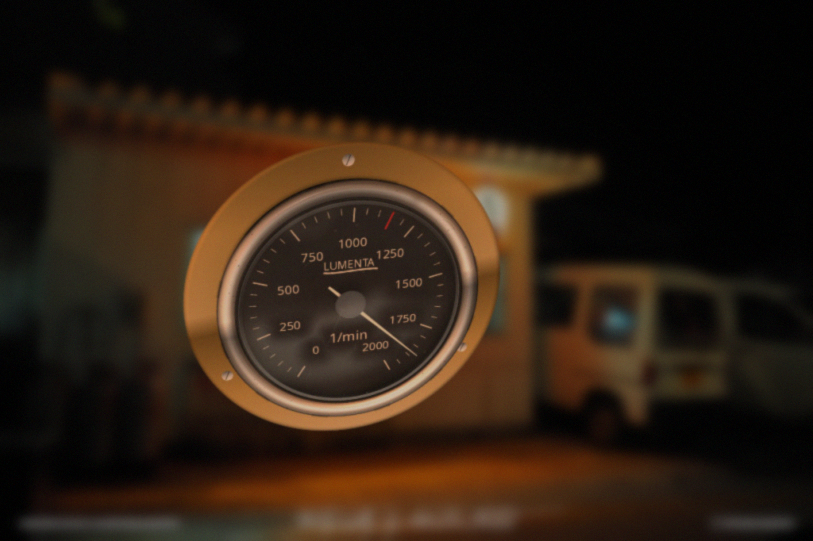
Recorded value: 1875,rpm
